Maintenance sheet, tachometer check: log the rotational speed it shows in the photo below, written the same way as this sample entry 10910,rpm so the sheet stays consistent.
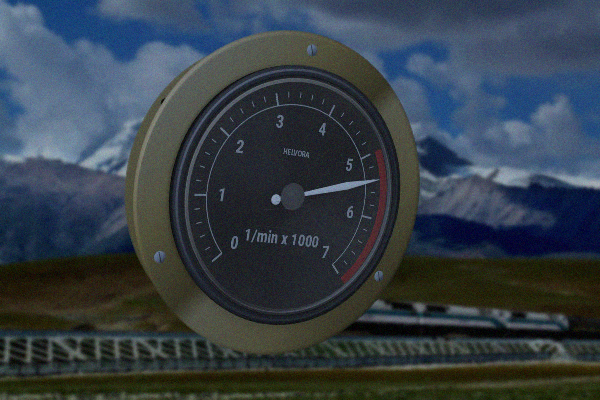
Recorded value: 5400,rpm
